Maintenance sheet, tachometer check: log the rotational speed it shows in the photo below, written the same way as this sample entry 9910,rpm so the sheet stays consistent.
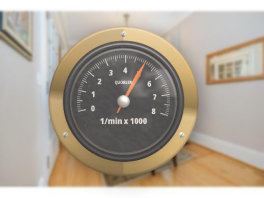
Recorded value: 5000,rpm
